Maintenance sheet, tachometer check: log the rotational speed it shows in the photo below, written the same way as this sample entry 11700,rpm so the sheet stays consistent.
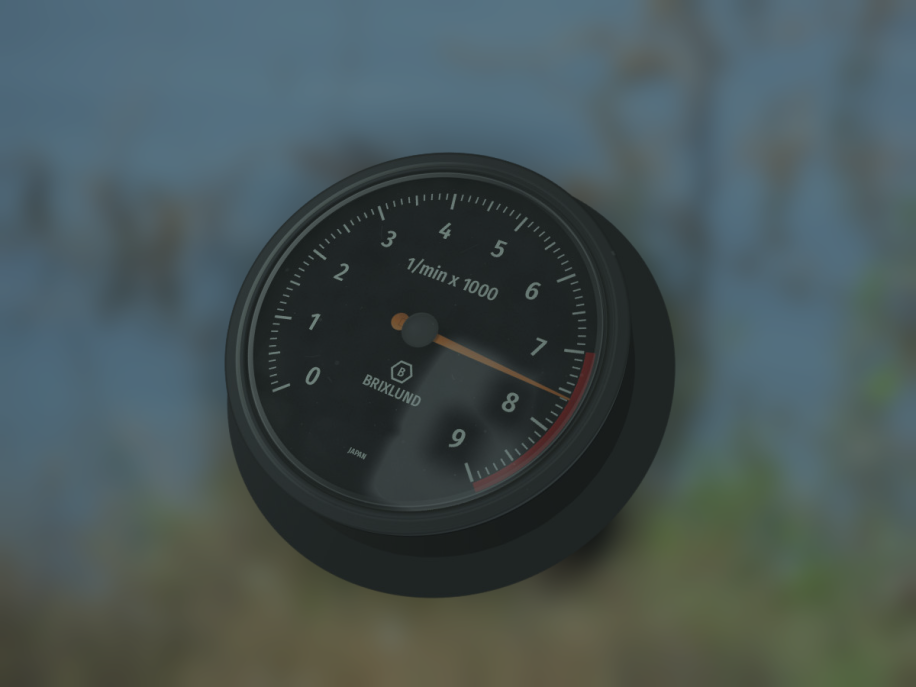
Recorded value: 7600,rpm
